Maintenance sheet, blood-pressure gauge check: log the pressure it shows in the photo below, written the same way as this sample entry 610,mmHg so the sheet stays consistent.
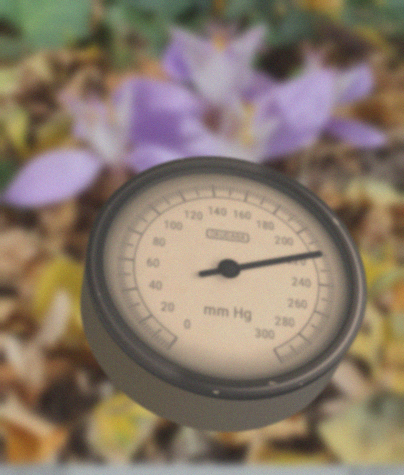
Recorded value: 220,mmHg
